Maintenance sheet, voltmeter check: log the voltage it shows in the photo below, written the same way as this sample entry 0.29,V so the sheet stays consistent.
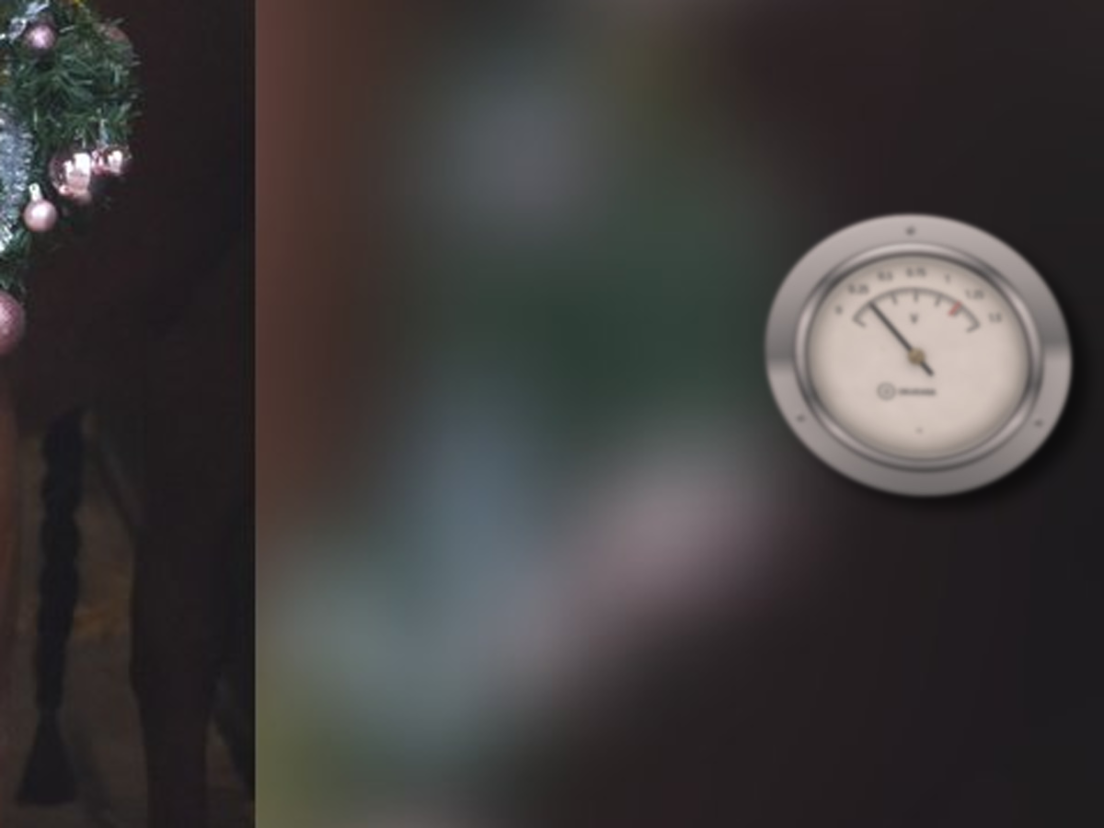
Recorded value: 0.25,V
